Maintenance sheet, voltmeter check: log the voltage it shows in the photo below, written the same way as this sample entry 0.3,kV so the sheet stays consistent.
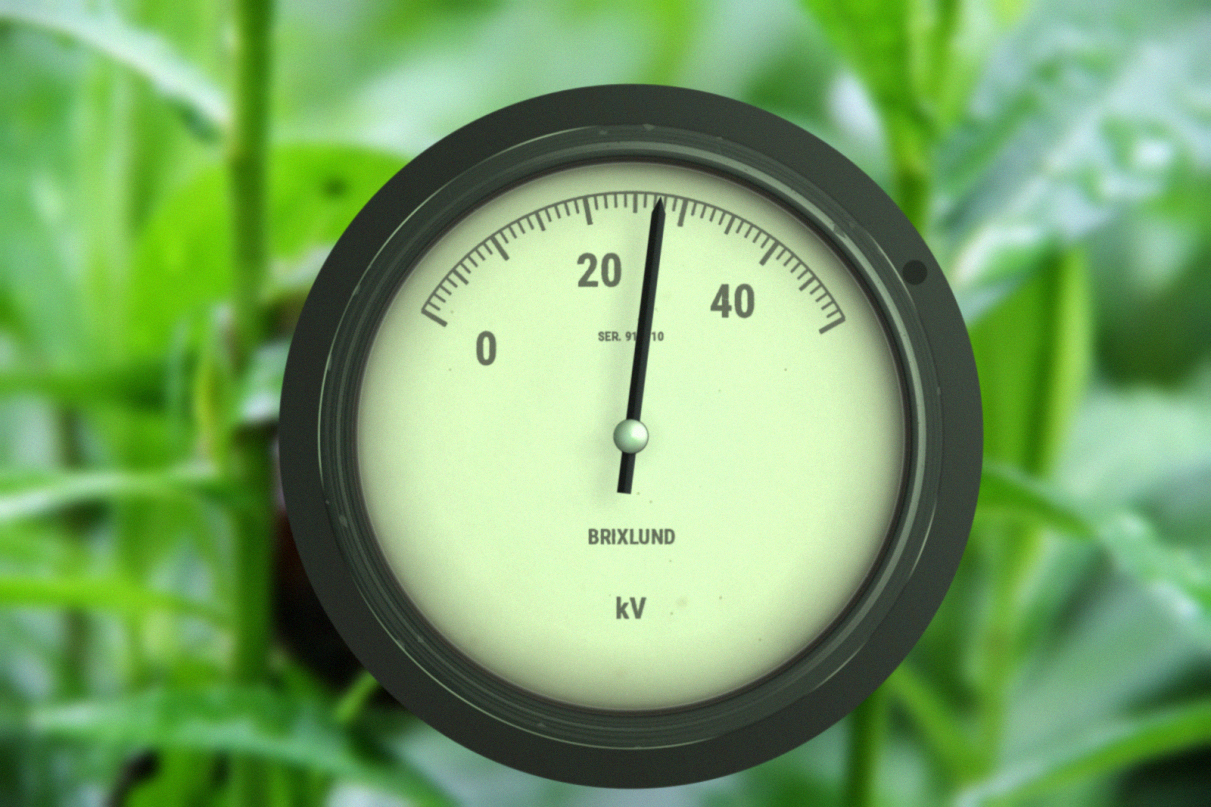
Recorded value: 27.5,kV
